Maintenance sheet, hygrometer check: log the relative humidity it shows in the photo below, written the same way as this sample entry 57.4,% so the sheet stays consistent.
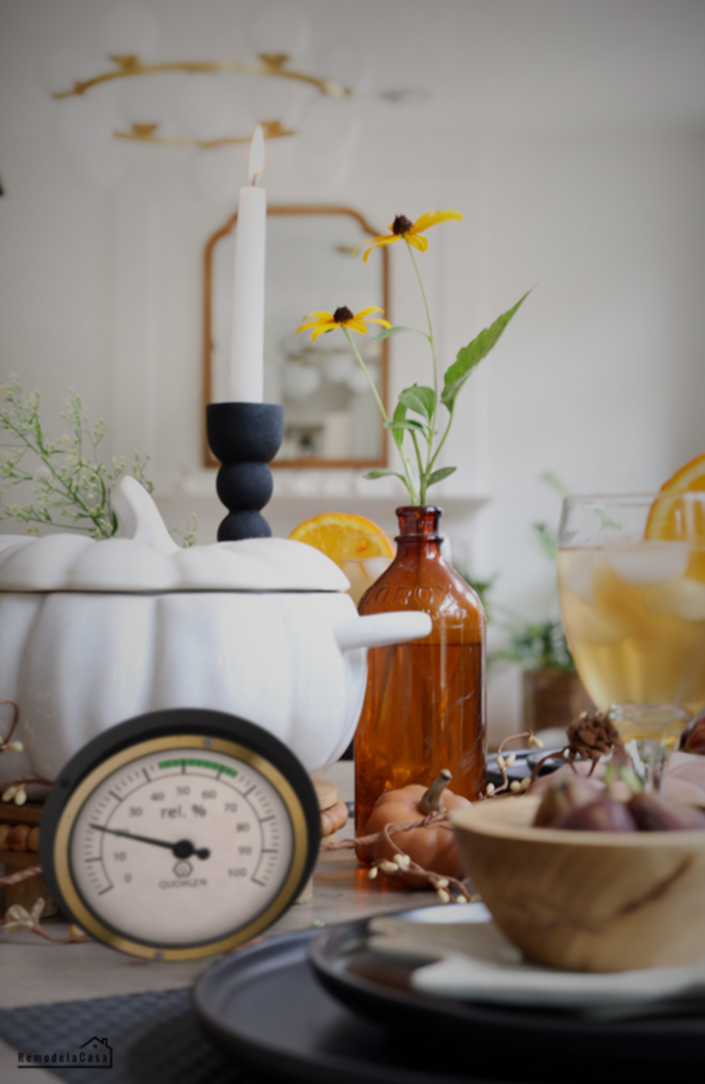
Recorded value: 20,%
